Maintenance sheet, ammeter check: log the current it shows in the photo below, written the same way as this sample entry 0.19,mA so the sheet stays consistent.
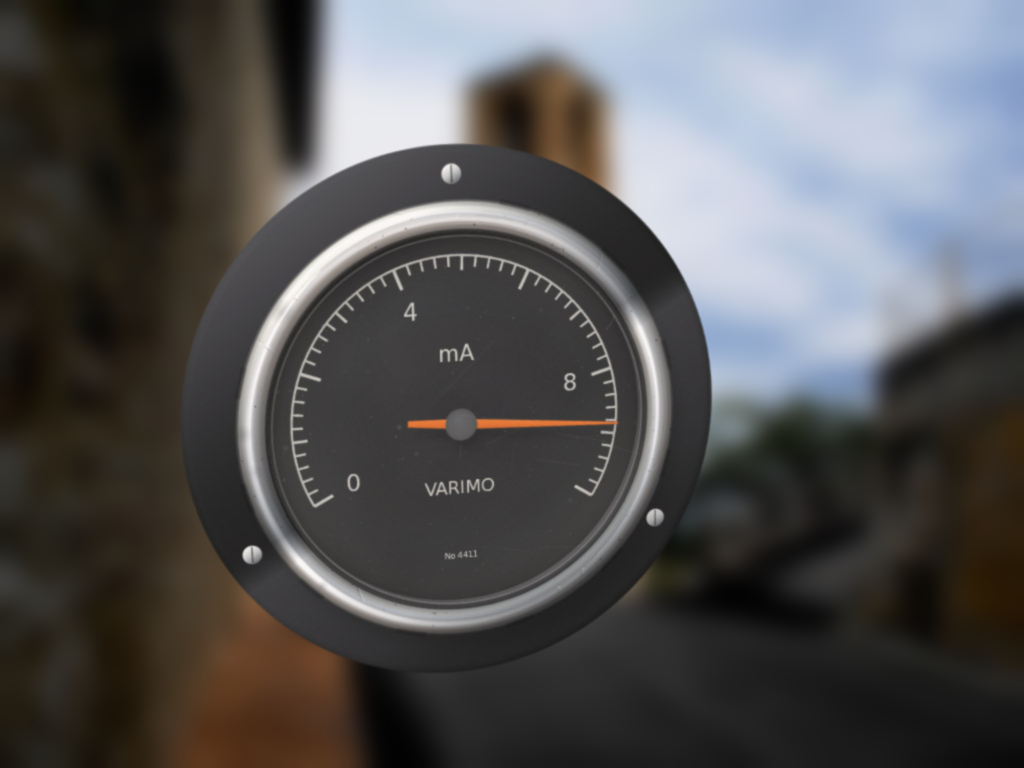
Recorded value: 8.8,mA
